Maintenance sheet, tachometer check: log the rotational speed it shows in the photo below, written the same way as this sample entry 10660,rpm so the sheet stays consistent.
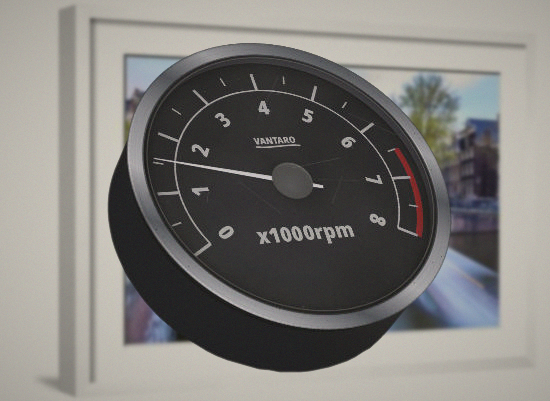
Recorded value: 1500,rpm
